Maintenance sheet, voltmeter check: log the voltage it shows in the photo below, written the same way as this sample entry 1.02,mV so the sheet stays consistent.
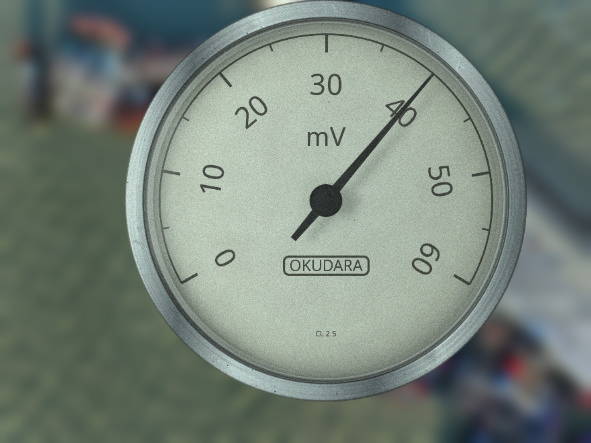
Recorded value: 40,mV
